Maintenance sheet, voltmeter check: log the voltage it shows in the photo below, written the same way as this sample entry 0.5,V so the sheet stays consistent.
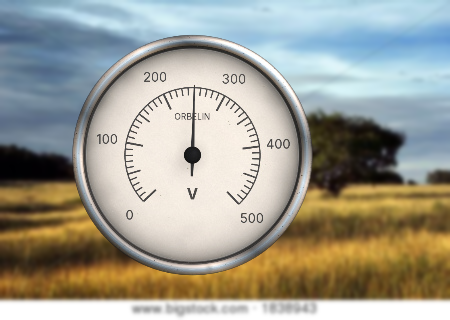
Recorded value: 250,V
